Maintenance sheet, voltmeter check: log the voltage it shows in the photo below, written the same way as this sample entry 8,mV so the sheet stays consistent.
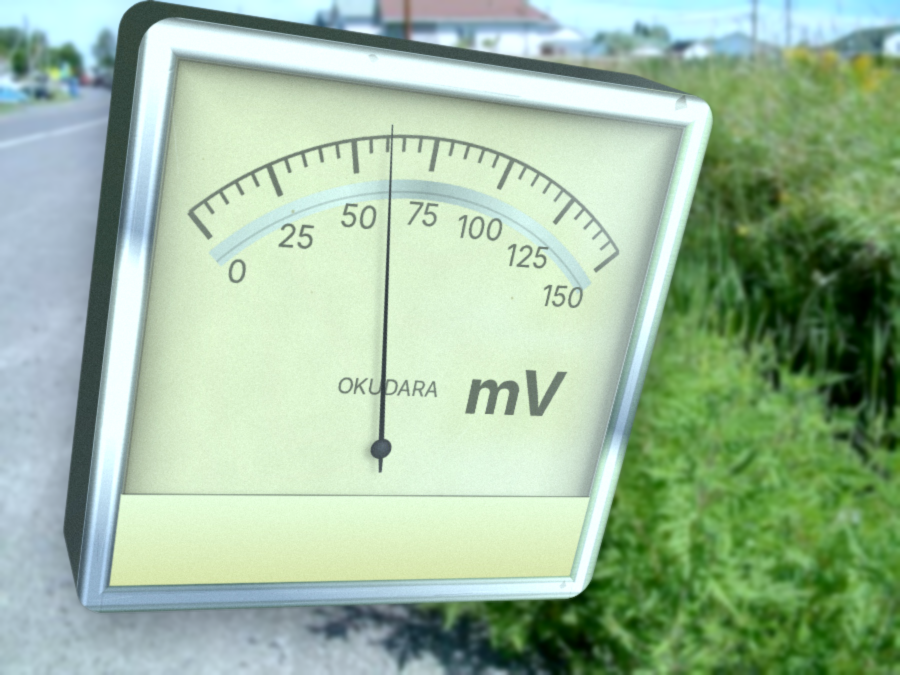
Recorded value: 60,mV
